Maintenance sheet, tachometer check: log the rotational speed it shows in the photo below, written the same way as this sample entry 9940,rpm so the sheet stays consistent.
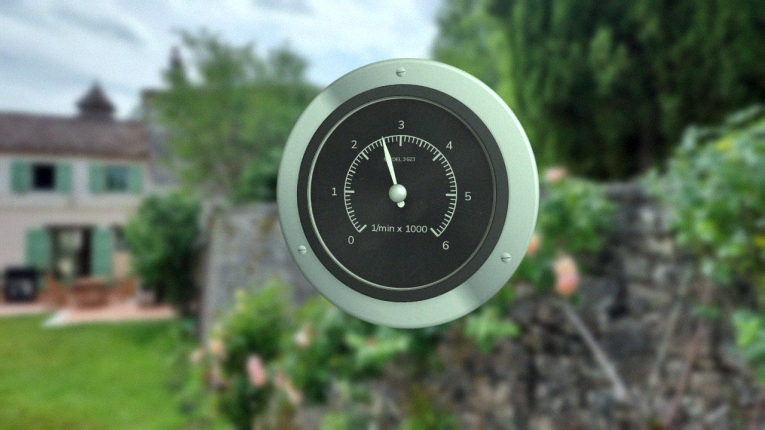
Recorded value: 2600,rpm
